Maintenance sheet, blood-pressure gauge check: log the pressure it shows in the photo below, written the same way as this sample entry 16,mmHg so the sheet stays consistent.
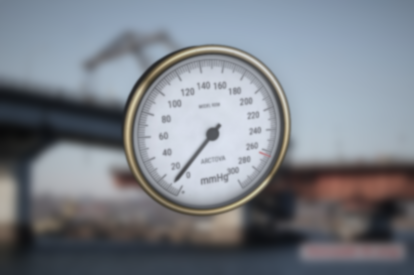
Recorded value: 10,mmHg
